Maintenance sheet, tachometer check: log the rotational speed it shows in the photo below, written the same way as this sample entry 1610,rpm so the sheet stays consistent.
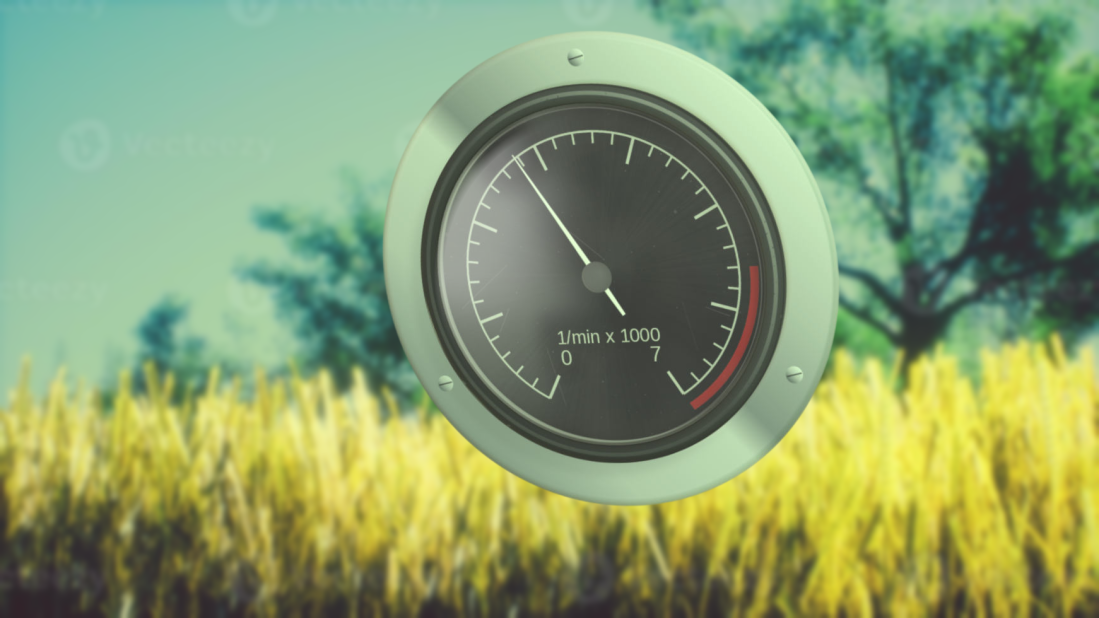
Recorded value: 2800,rpm
